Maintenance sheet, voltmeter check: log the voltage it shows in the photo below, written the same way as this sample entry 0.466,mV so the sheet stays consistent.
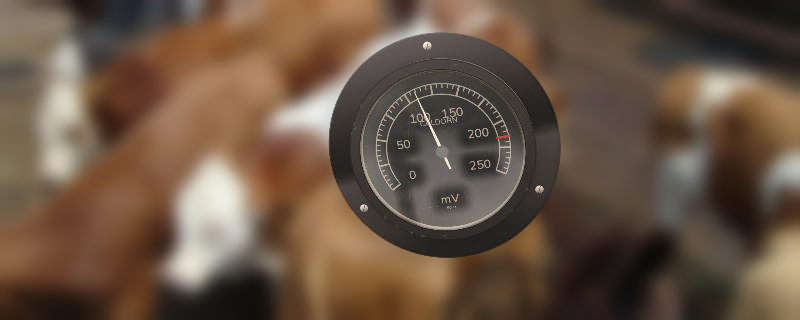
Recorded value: 110,mV
